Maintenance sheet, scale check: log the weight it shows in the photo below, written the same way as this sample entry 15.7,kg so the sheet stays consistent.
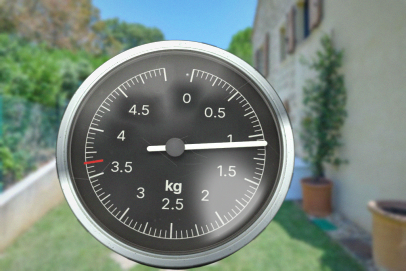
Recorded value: 1.1,kg
